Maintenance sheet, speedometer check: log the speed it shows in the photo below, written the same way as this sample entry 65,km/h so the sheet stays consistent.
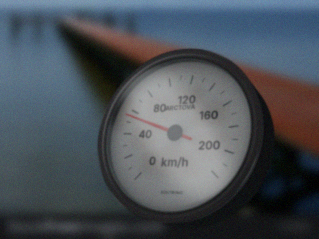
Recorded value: 55,km/h
